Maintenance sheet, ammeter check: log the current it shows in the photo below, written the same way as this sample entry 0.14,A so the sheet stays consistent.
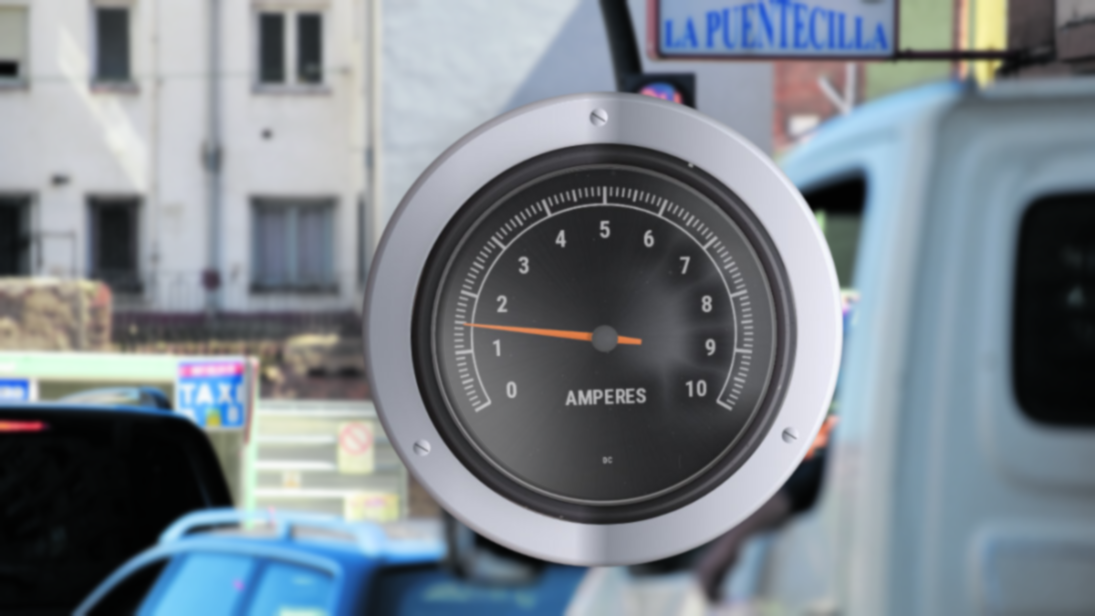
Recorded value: 1.5,A
